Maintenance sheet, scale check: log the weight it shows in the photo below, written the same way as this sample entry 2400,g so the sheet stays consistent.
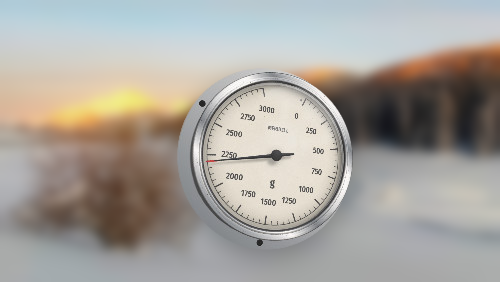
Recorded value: 2200,g
